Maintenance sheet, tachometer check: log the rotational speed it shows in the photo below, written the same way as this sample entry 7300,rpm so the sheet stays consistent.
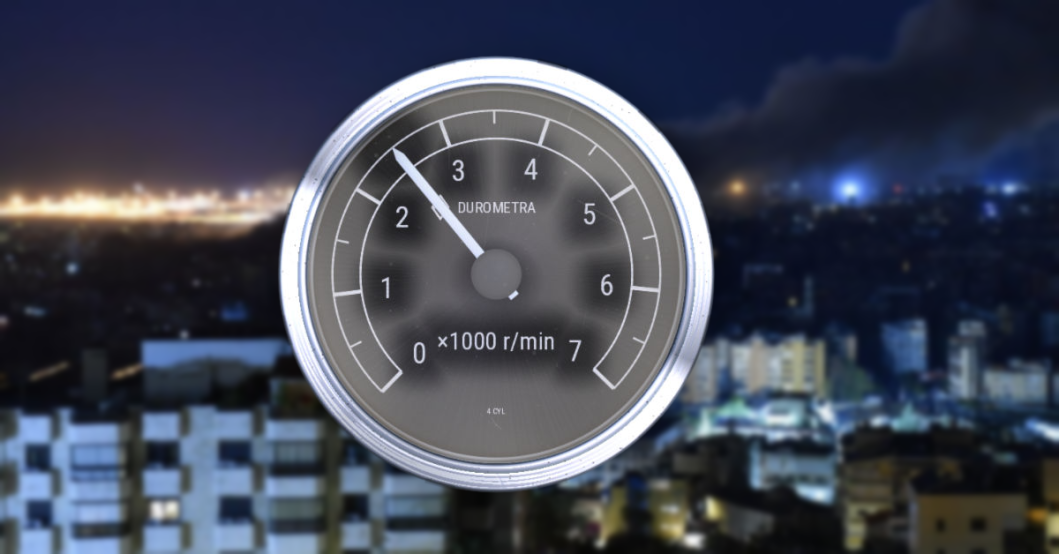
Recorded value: 2500,rpm
